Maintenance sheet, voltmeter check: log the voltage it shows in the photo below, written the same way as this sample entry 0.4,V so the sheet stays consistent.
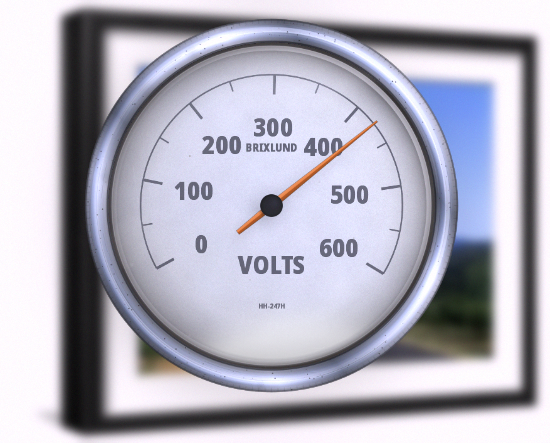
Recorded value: 425,V
